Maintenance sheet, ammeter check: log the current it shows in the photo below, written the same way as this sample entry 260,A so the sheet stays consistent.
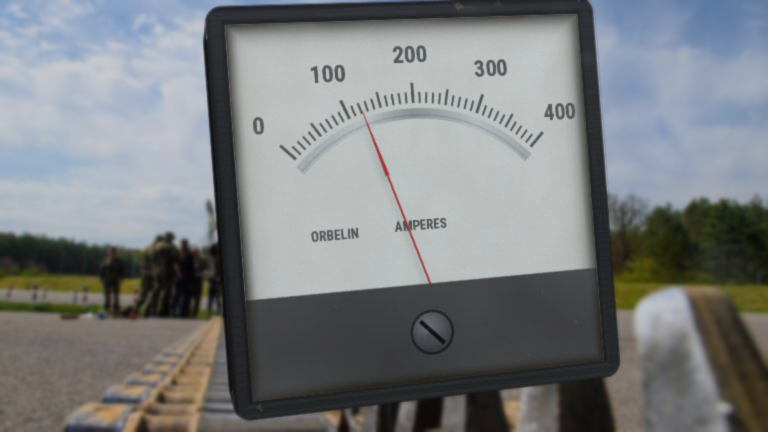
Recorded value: 120,A
